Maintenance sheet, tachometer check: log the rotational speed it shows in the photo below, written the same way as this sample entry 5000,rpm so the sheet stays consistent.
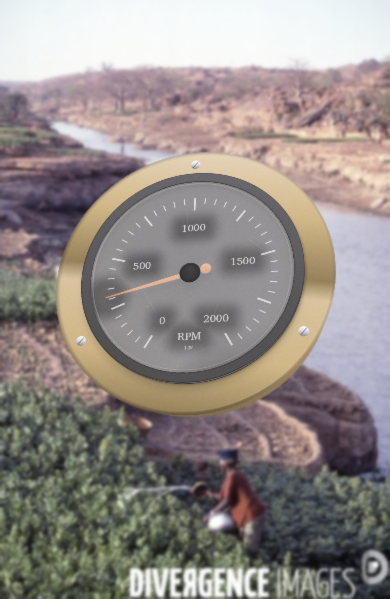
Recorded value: 300,rpm
